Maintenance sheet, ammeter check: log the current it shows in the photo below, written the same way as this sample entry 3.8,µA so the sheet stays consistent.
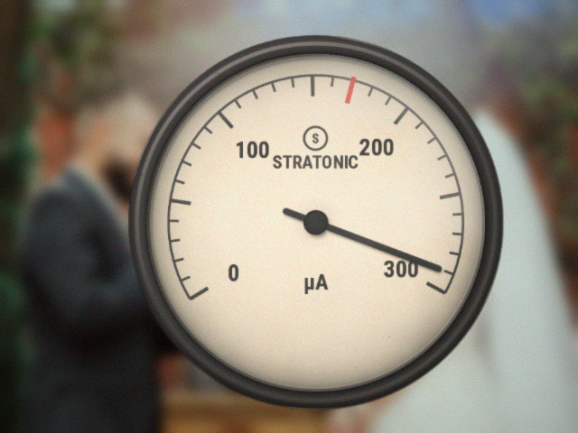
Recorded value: 290,µA
